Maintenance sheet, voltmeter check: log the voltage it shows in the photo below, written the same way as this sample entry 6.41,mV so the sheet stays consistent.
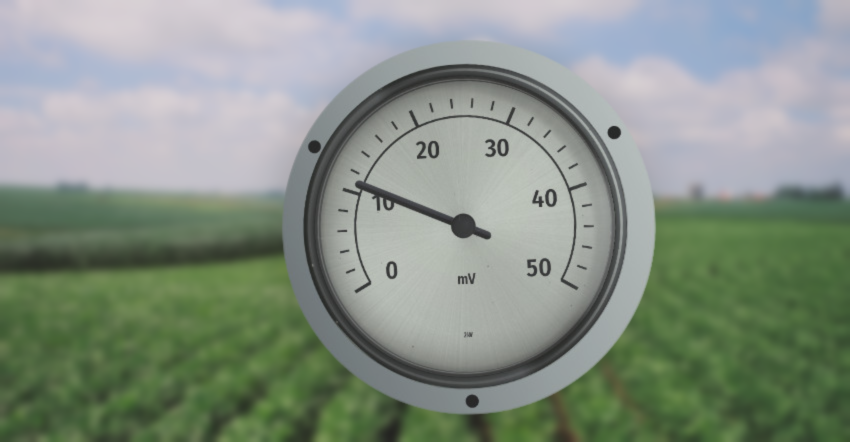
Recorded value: 11,mV
